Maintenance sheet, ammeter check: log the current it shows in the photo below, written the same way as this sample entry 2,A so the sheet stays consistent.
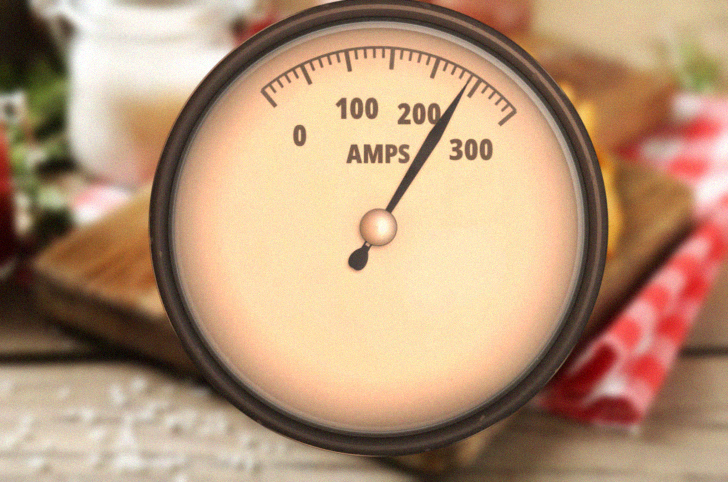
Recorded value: 240,A
